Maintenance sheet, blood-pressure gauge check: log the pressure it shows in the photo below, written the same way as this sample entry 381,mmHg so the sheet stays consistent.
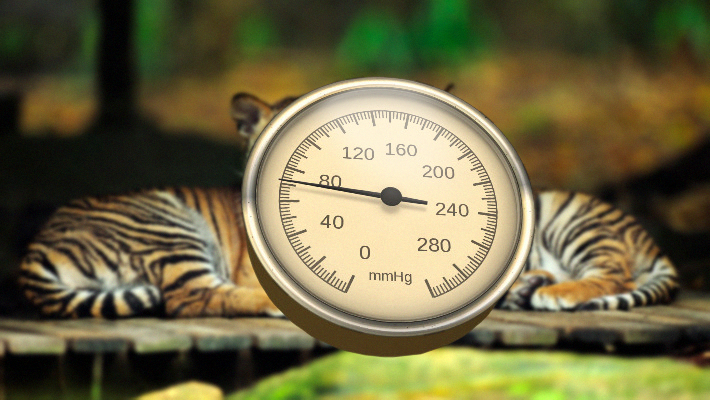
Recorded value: 70,mmHg
